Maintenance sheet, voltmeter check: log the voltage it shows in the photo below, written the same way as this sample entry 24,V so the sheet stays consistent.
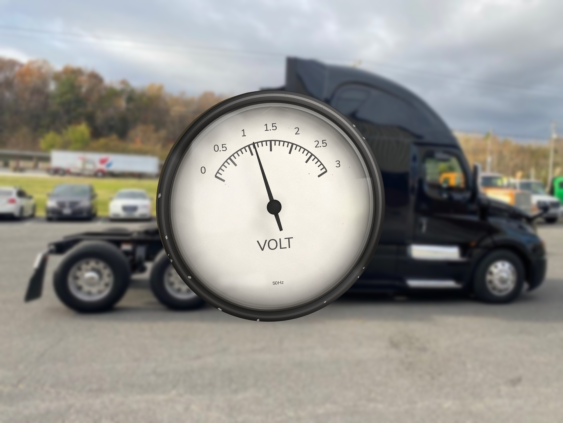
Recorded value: 1.1,V
